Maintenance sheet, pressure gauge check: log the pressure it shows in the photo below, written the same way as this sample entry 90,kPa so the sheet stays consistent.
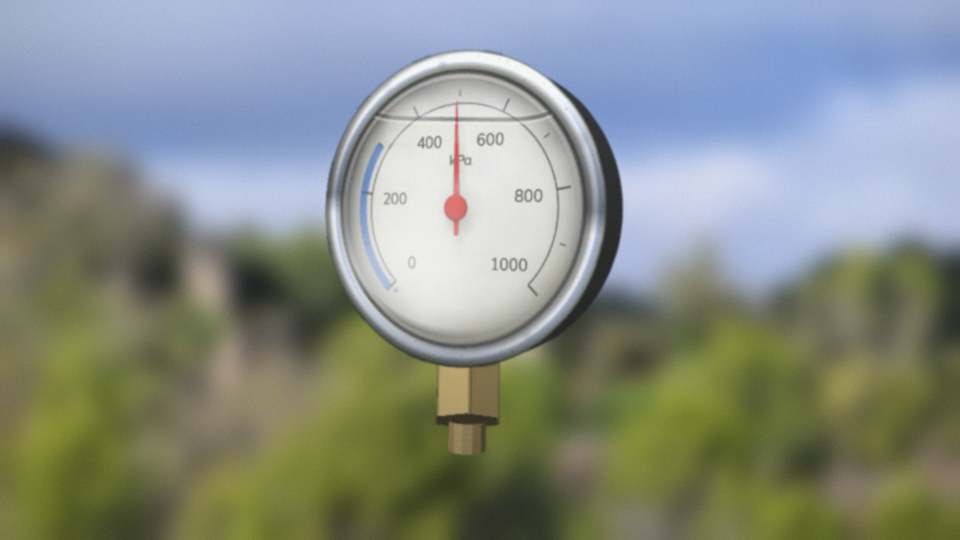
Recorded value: 500,kPa
